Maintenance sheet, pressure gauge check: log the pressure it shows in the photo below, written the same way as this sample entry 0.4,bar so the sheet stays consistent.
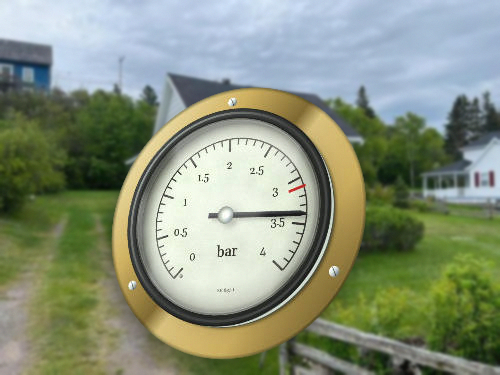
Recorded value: 3.4,bar
